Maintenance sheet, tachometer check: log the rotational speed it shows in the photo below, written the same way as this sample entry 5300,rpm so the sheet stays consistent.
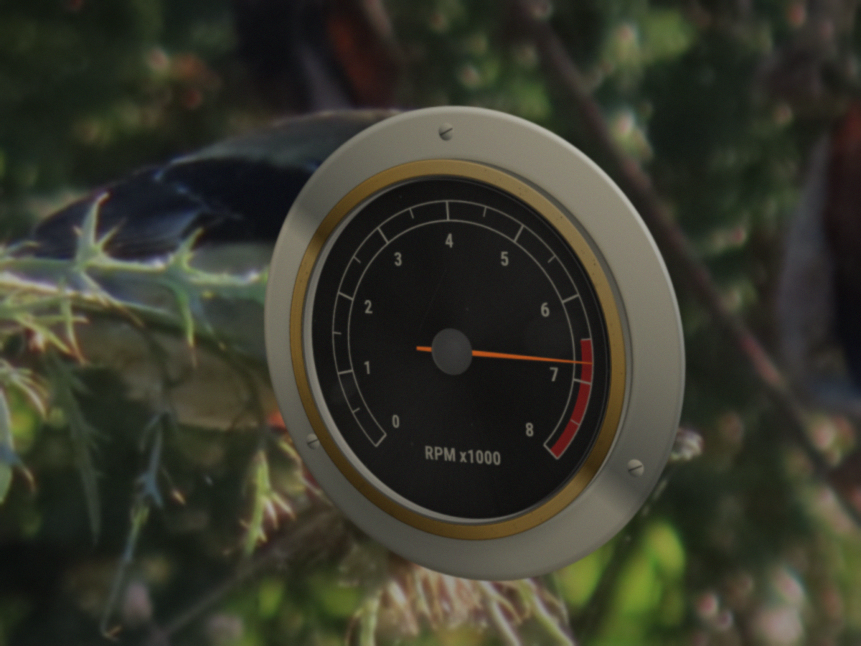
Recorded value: 6750,rpm
